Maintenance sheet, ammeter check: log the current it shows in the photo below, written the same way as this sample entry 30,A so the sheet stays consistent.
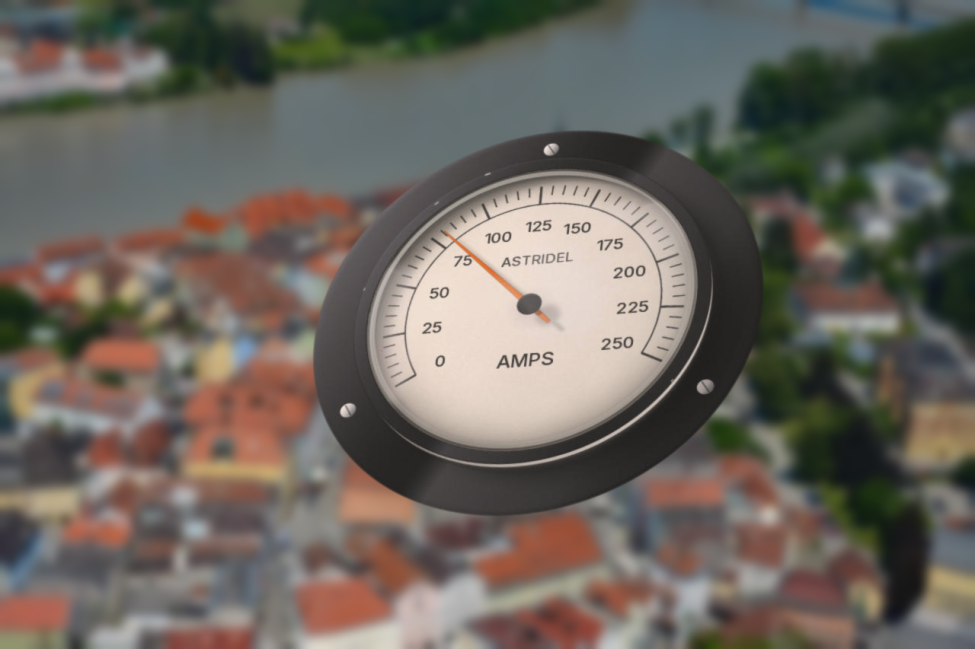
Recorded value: 80,A
